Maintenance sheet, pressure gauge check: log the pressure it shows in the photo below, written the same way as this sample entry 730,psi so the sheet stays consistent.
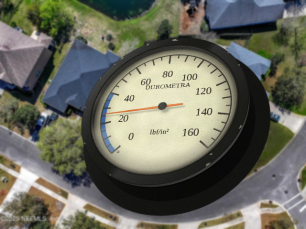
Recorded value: 25,psi
